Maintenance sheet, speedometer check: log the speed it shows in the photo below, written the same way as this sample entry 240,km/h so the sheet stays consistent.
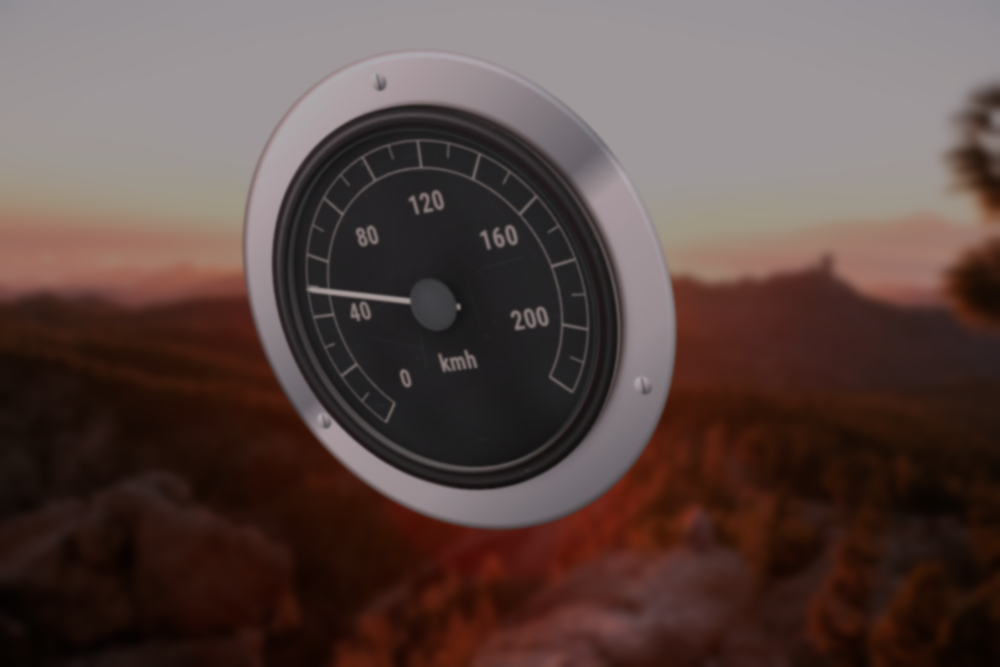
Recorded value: 50,km/h
